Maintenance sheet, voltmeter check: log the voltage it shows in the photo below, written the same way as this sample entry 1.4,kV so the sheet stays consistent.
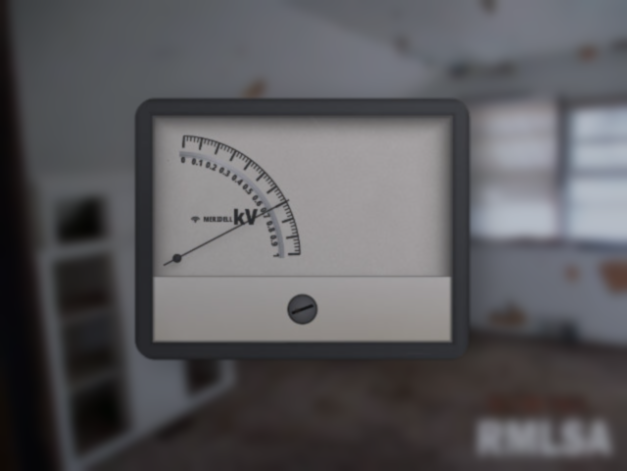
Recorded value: 0.7,kV
